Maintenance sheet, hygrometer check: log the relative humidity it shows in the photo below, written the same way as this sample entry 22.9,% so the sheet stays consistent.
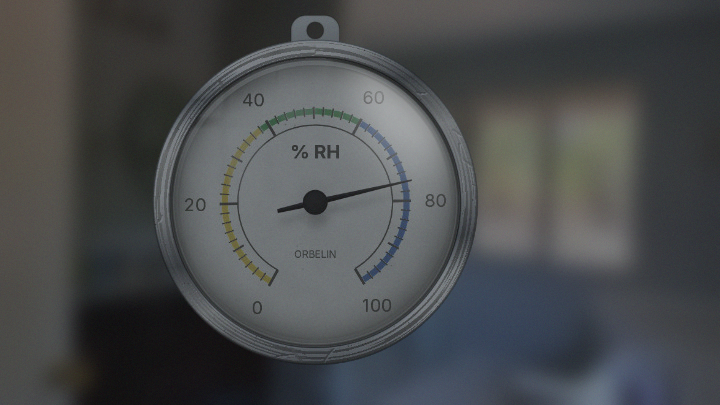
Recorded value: 76,%
